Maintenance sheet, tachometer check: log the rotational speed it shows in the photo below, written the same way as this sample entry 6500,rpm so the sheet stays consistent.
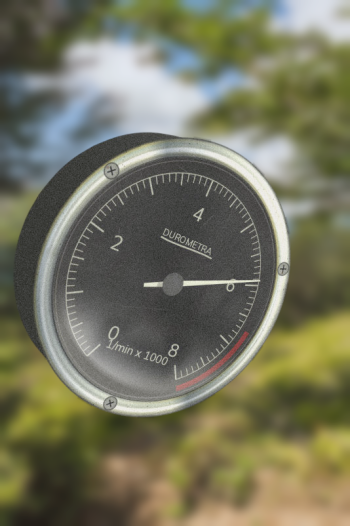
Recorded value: 5900,rpm
